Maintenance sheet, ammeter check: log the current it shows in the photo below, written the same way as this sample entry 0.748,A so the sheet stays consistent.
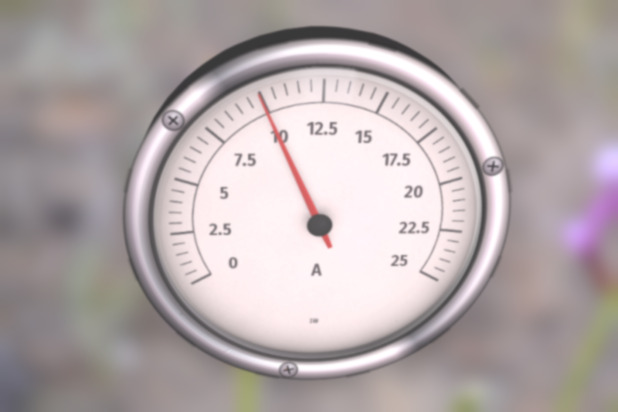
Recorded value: 10,A
